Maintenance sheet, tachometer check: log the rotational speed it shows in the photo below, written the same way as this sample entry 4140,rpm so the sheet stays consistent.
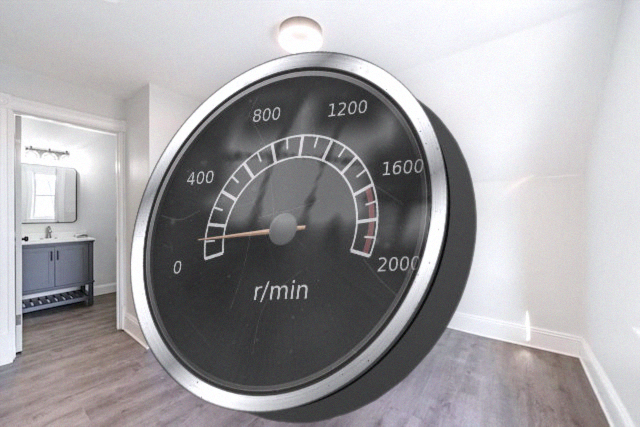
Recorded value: 100,rpm
